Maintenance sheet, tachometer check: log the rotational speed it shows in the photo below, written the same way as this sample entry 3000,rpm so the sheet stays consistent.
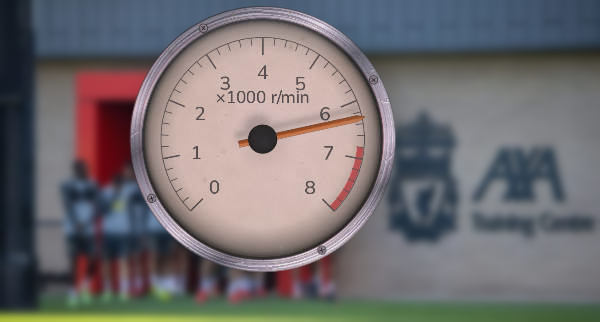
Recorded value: 6300,rpm
